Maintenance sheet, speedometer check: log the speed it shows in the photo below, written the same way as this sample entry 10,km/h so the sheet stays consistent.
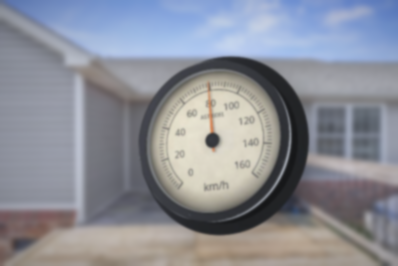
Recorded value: 80,km/h
